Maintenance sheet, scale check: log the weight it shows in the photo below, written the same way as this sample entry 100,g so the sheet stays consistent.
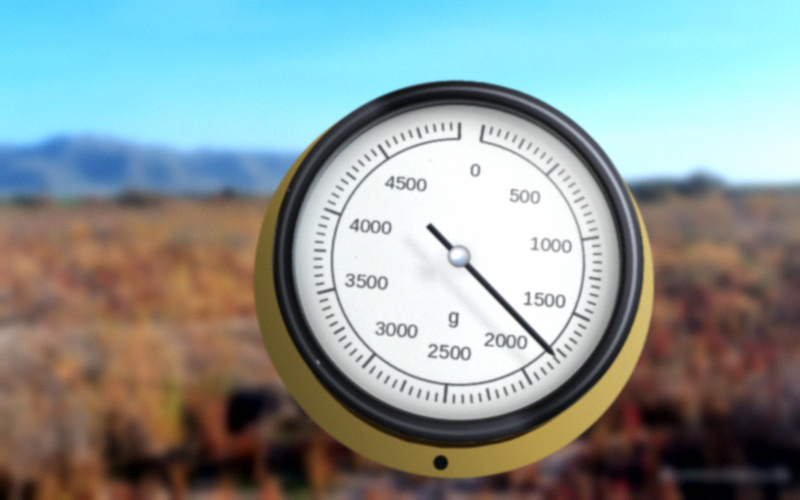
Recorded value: 1800,g
